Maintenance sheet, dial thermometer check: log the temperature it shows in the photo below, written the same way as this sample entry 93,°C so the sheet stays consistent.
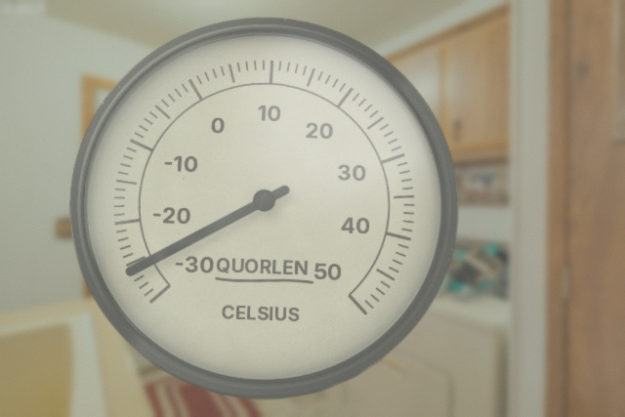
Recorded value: -26,°C
